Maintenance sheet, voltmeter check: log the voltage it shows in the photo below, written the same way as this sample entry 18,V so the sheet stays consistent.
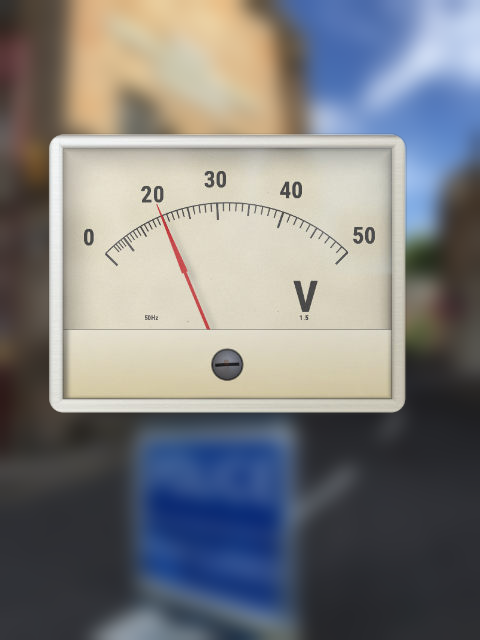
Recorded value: 20,V
